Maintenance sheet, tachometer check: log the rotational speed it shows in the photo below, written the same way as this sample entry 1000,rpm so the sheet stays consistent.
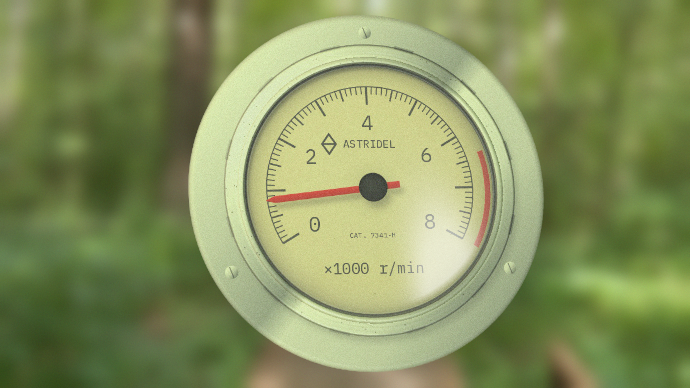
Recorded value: 800,rpm
